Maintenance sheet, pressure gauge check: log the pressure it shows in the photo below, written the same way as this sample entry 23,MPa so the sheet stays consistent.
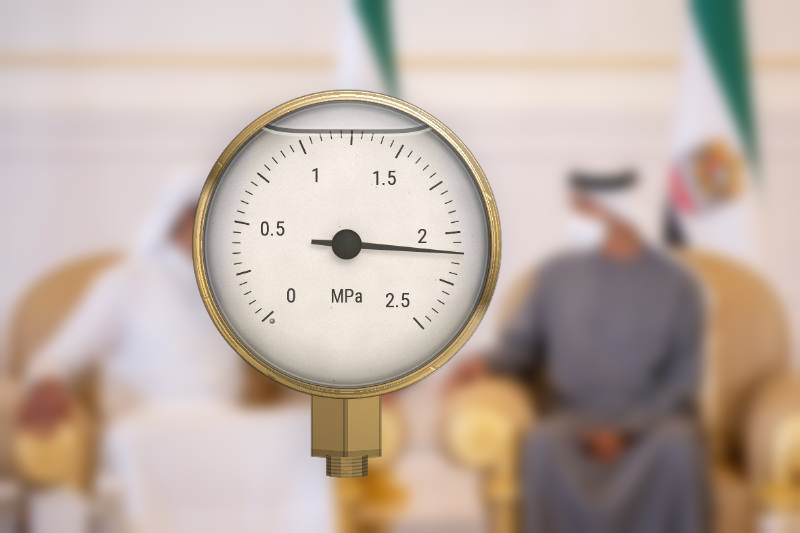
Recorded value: 2.1,MPa
